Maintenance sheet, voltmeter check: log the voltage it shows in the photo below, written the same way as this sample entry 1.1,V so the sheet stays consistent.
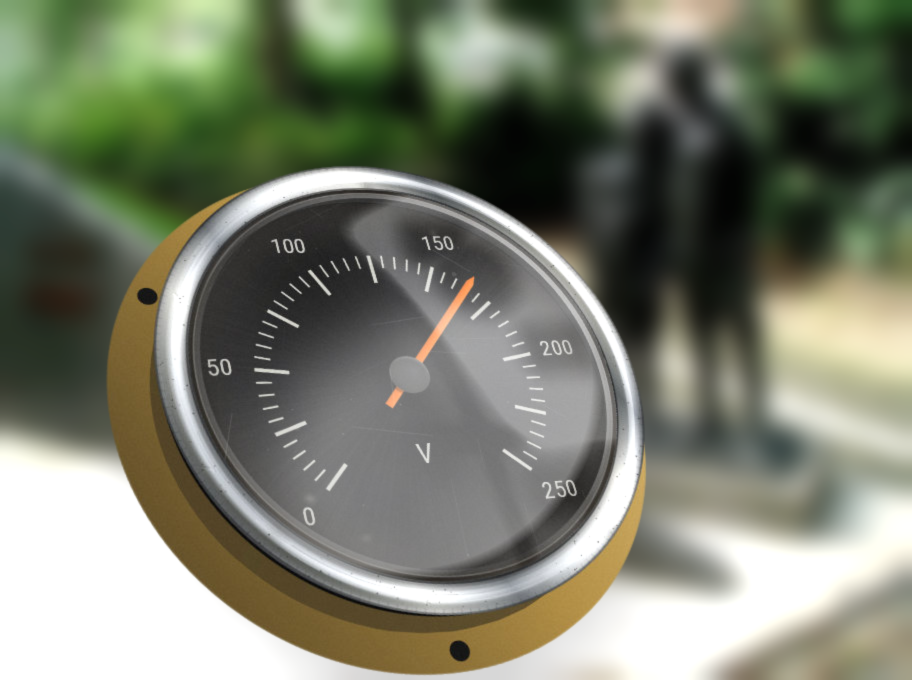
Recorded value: 165,V
